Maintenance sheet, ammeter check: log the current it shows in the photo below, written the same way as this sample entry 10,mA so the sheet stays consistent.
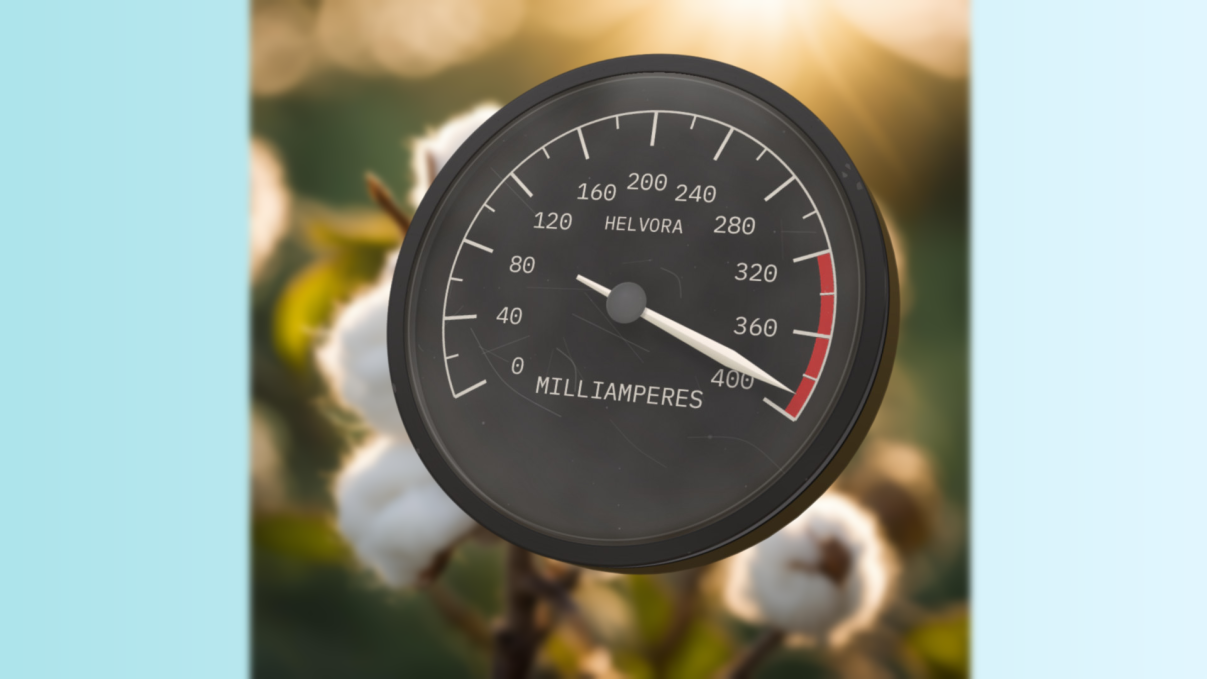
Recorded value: 390,mA
